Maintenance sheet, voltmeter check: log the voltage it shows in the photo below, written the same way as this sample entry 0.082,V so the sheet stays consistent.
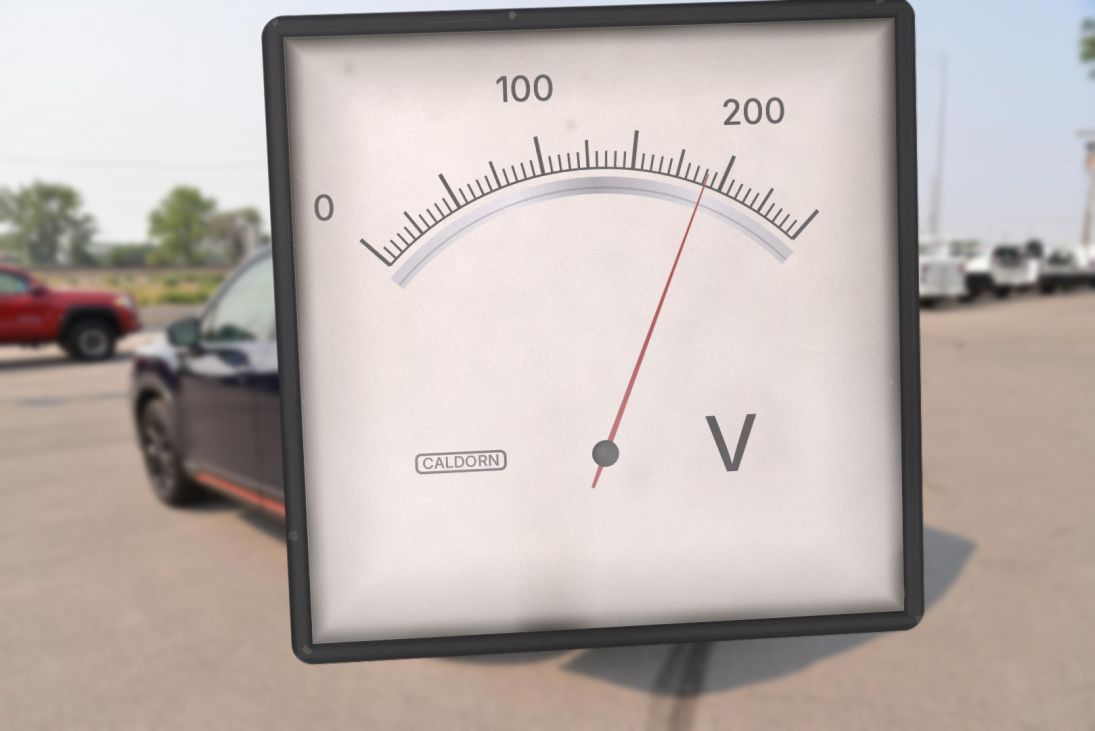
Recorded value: 190,V
